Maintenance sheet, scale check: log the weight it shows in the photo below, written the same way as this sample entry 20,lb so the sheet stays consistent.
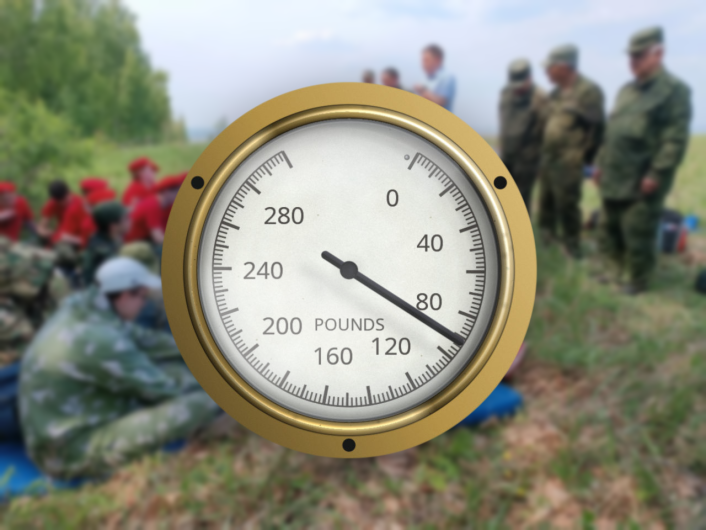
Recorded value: 92,lb
